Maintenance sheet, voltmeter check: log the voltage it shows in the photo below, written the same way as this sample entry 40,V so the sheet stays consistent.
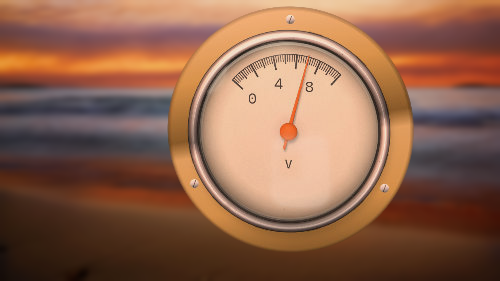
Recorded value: 7,V
